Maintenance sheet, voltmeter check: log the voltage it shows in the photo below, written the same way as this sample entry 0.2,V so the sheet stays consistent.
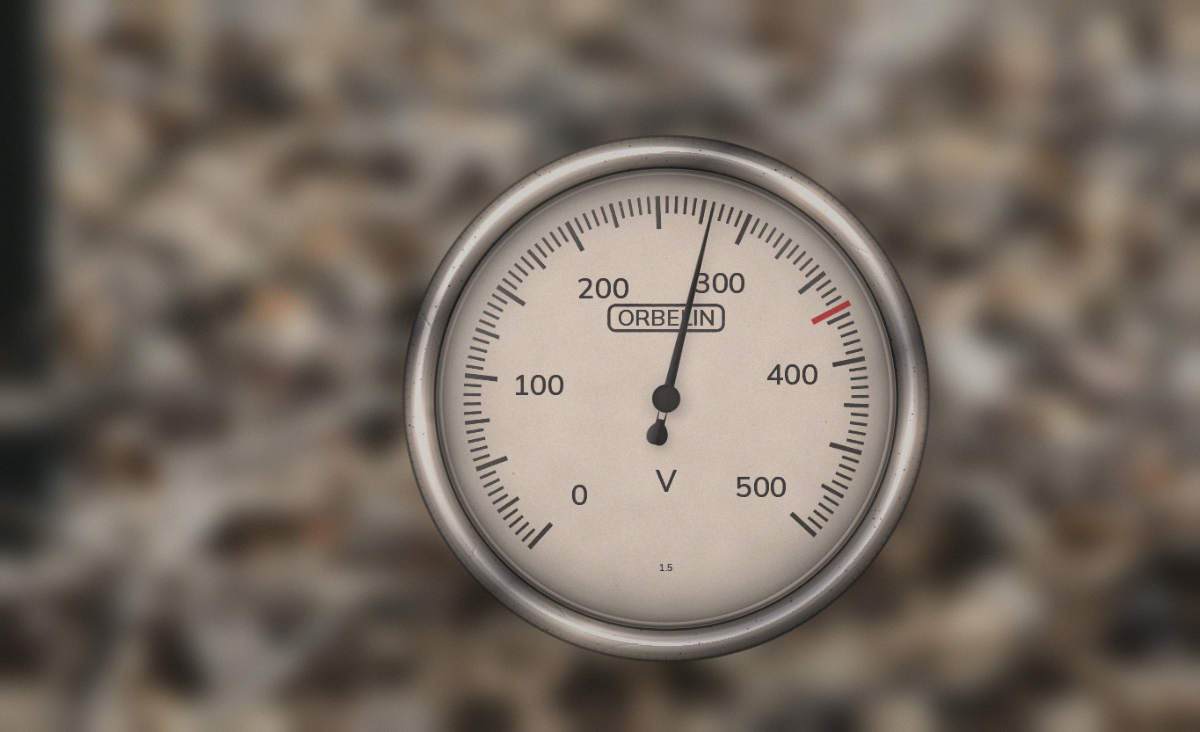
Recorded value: 280,V
